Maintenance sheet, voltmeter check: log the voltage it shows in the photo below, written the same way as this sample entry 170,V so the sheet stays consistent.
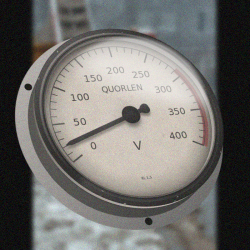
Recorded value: 20,V
